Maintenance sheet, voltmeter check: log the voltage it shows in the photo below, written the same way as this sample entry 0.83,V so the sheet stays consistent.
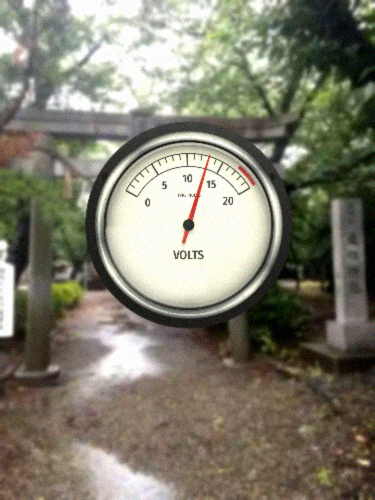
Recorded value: 13,V
